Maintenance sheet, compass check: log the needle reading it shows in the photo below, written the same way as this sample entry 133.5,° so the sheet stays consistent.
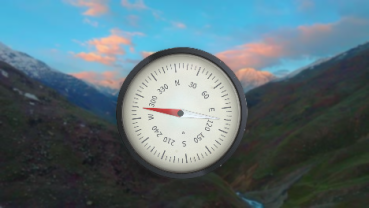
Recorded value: 285,°
